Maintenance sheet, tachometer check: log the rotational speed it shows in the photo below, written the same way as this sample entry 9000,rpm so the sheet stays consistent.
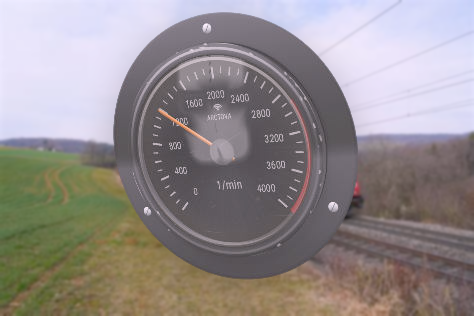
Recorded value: 1200,rpm
